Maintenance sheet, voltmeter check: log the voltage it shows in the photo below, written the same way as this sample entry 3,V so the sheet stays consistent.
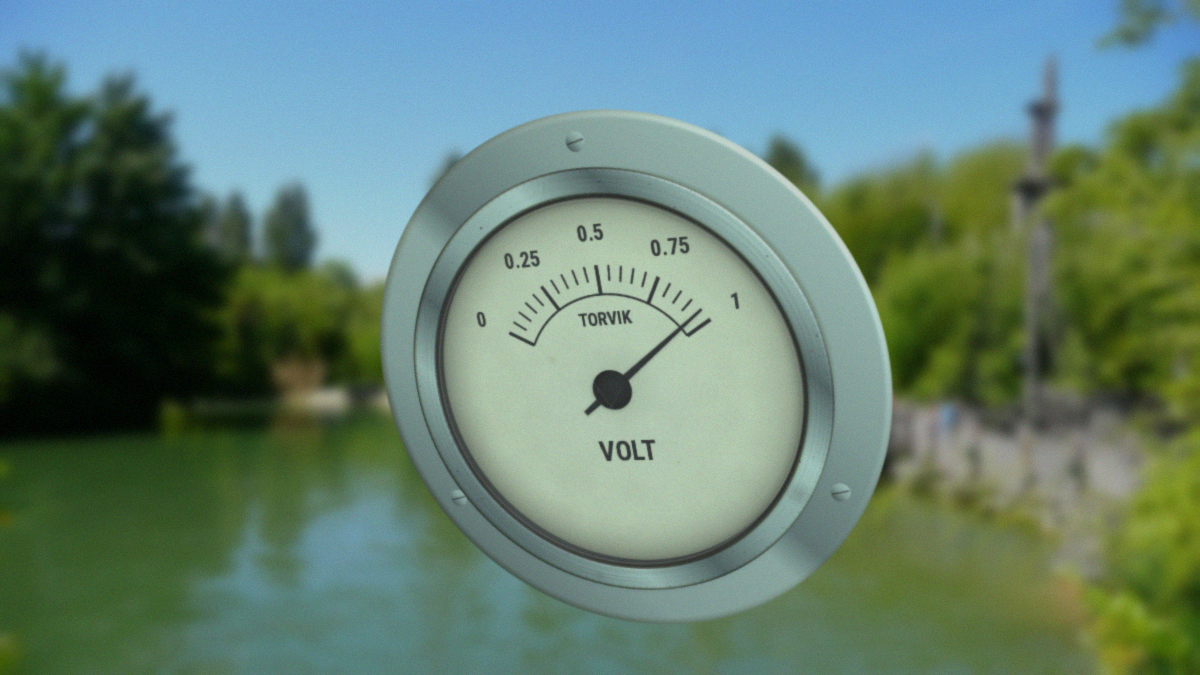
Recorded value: 0.95,V
